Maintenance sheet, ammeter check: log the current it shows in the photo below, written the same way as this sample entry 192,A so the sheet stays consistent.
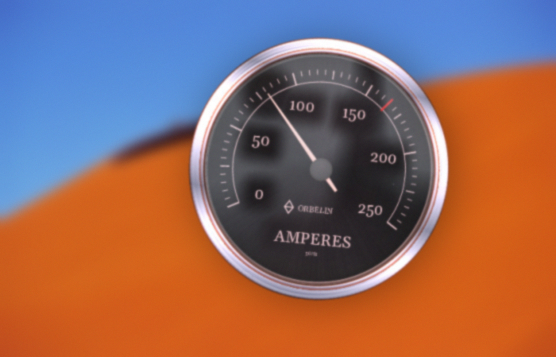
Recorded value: 80,A
